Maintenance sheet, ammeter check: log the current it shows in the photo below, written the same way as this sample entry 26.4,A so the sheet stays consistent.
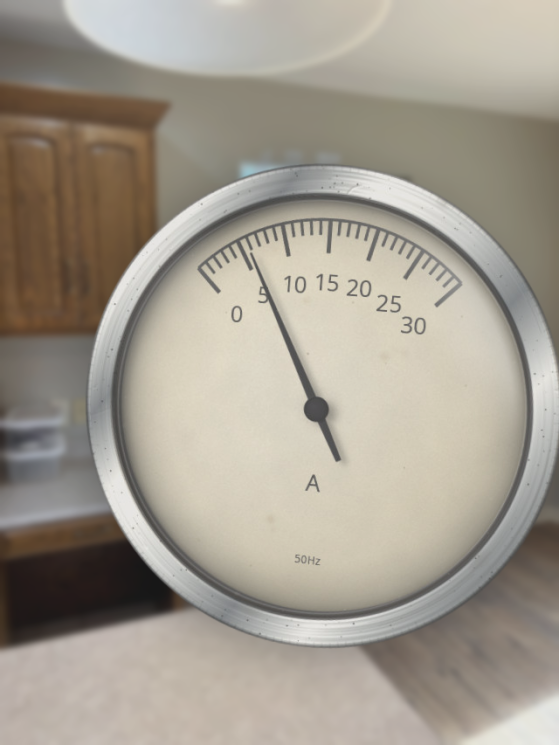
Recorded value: 6,A
